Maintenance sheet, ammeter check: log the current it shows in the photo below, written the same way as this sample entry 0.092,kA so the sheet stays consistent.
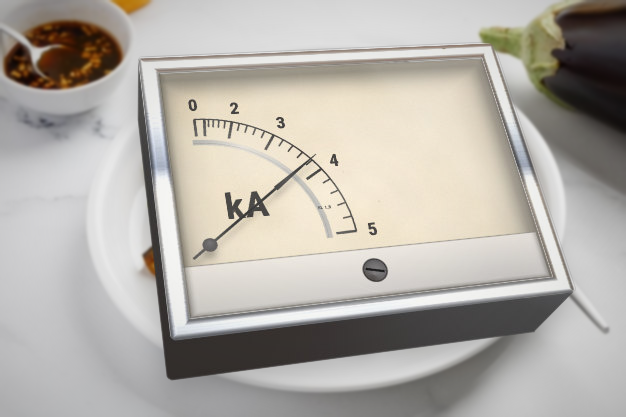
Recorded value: 3.8,kA
